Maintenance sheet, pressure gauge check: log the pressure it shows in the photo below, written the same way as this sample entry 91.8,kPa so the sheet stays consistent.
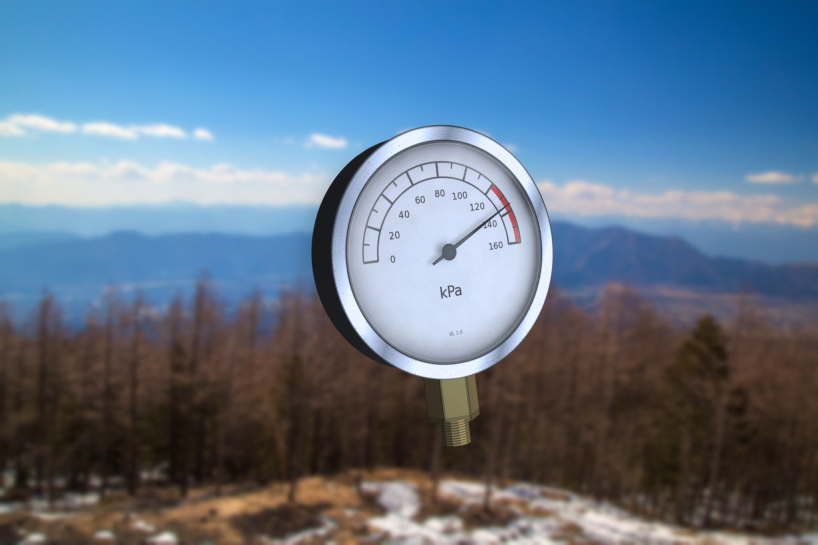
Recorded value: 135,kPa
